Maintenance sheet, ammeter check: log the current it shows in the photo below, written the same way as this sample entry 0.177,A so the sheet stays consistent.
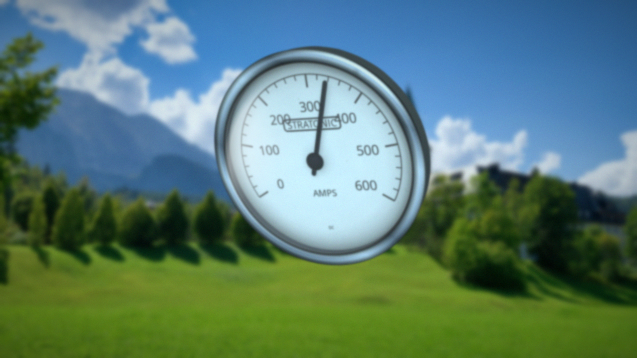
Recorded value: 340,A
